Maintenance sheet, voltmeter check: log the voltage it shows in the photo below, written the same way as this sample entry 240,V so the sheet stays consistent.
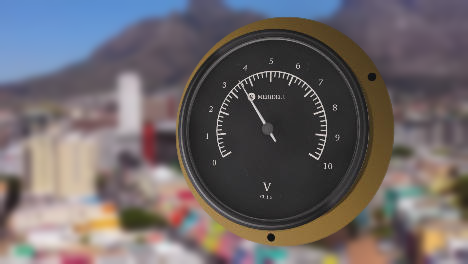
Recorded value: 3.6,V
